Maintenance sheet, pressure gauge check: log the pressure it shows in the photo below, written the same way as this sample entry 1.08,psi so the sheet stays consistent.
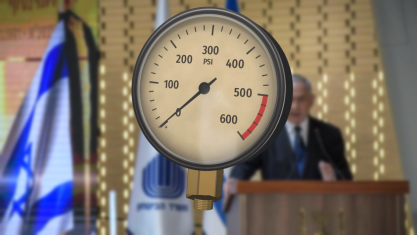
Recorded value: 0,psi
